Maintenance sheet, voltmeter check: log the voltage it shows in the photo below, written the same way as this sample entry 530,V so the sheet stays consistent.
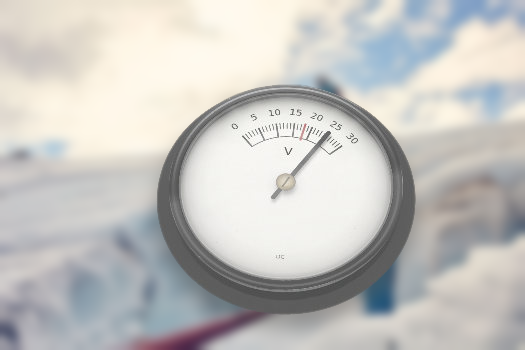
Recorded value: 25,V
